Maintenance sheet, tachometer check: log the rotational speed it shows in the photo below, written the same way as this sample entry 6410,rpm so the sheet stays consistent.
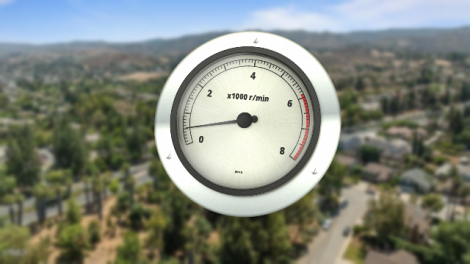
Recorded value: 500,rpm
